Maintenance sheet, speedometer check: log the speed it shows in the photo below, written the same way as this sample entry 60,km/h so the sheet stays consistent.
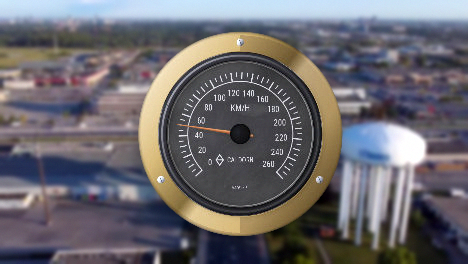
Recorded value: 50,km/h
